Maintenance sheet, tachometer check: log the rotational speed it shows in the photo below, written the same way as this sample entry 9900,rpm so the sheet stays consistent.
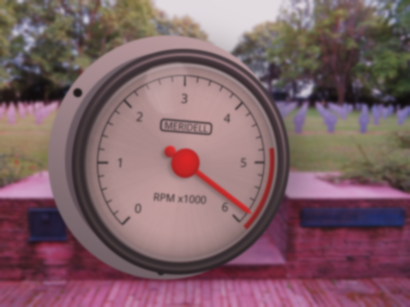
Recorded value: 5800,rpm
